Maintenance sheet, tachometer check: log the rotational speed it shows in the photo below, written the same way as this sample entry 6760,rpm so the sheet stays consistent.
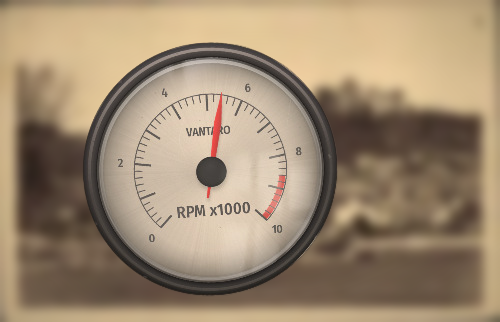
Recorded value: 5400,rpm
